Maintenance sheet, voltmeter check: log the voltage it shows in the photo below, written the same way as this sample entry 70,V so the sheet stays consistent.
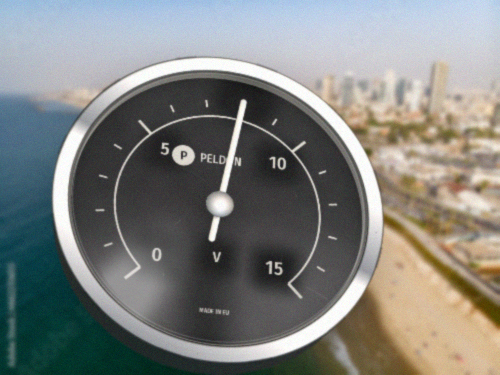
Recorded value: 8,V
